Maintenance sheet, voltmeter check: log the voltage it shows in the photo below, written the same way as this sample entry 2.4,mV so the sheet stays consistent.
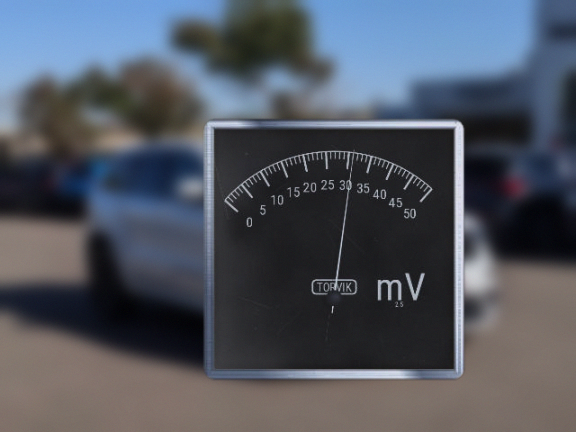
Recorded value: 31,mV
